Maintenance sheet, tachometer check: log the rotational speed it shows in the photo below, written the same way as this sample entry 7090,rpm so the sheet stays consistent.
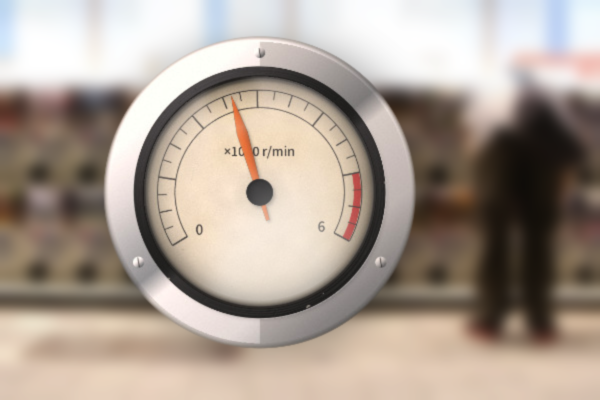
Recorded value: 2625,rpm
